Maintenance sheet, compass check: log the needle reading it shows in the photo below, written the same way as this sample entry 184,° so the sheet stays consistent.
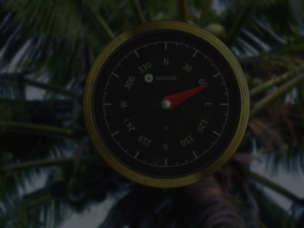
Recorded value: 65,°
